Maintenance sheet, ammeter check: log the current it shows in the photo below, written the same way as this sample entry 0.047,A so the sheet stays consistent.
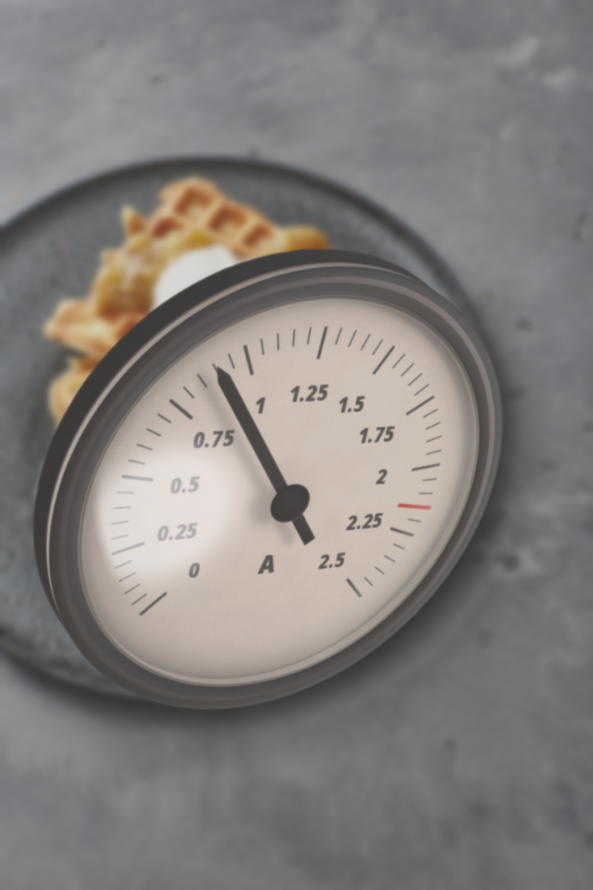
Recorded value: 0.9,A
